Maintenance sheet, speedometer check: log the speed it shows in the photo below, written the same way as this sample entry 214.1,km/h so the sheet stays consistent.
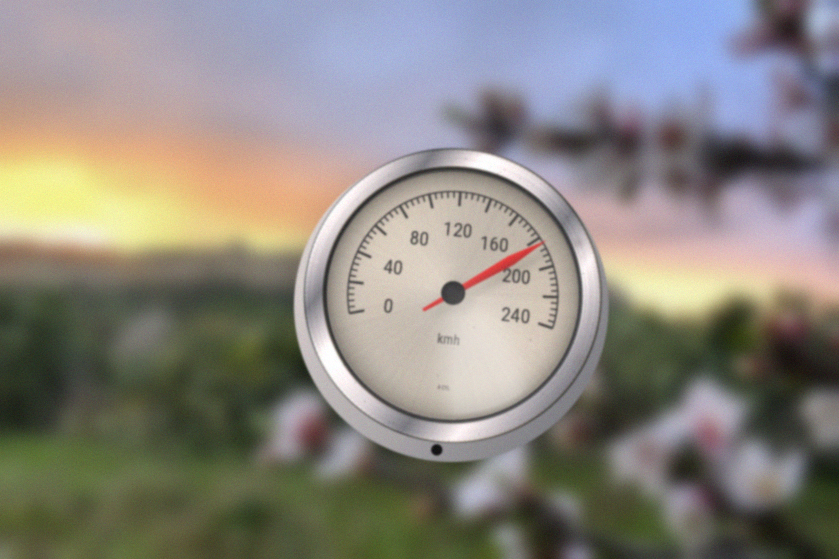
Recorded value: 184,km/h
